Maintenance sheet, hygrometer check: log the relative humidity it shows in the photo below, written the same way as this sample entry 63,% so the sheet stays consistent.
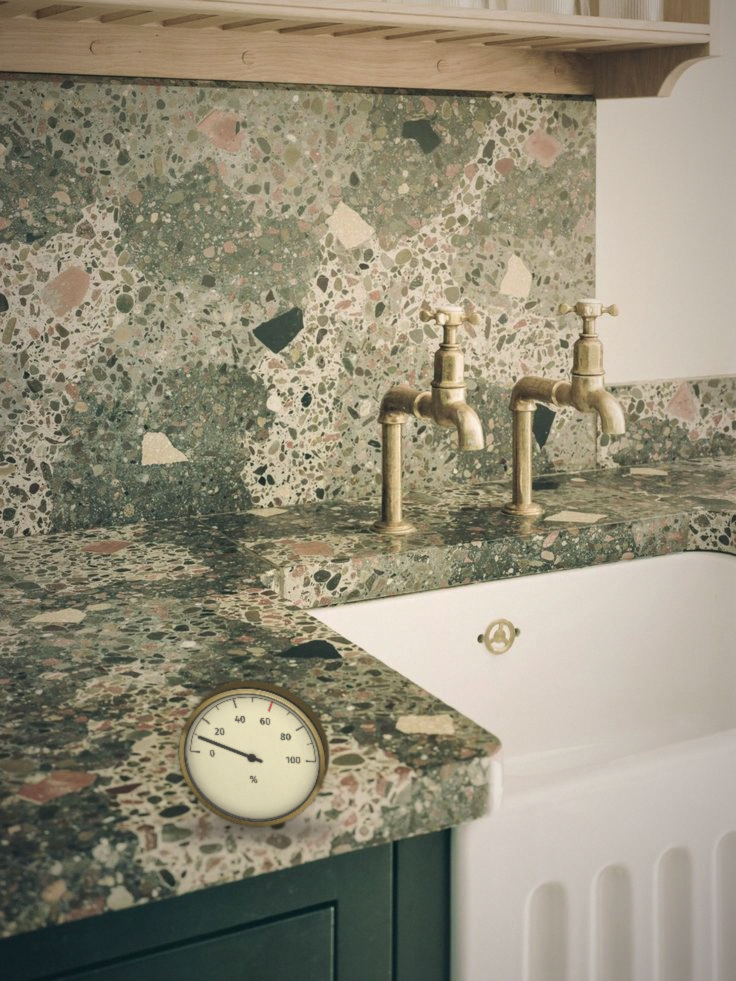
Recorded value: 10,%
